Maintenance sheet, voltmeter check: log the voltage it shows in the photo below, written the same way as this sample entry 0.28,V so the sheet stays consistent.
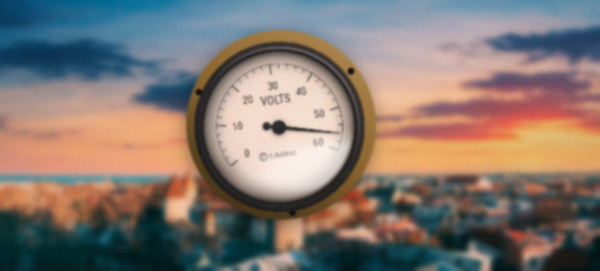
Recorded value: 56,V
